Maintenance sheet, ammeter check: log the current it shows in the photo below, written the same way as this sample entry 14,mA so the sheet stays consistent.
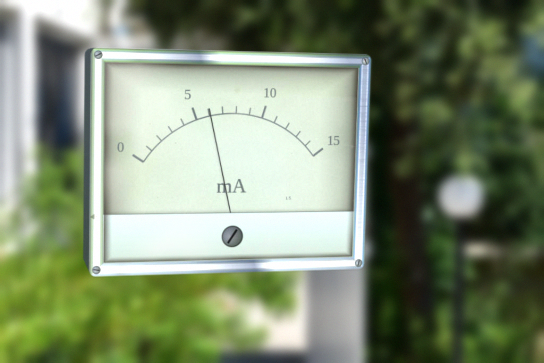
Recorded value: 6,mA
